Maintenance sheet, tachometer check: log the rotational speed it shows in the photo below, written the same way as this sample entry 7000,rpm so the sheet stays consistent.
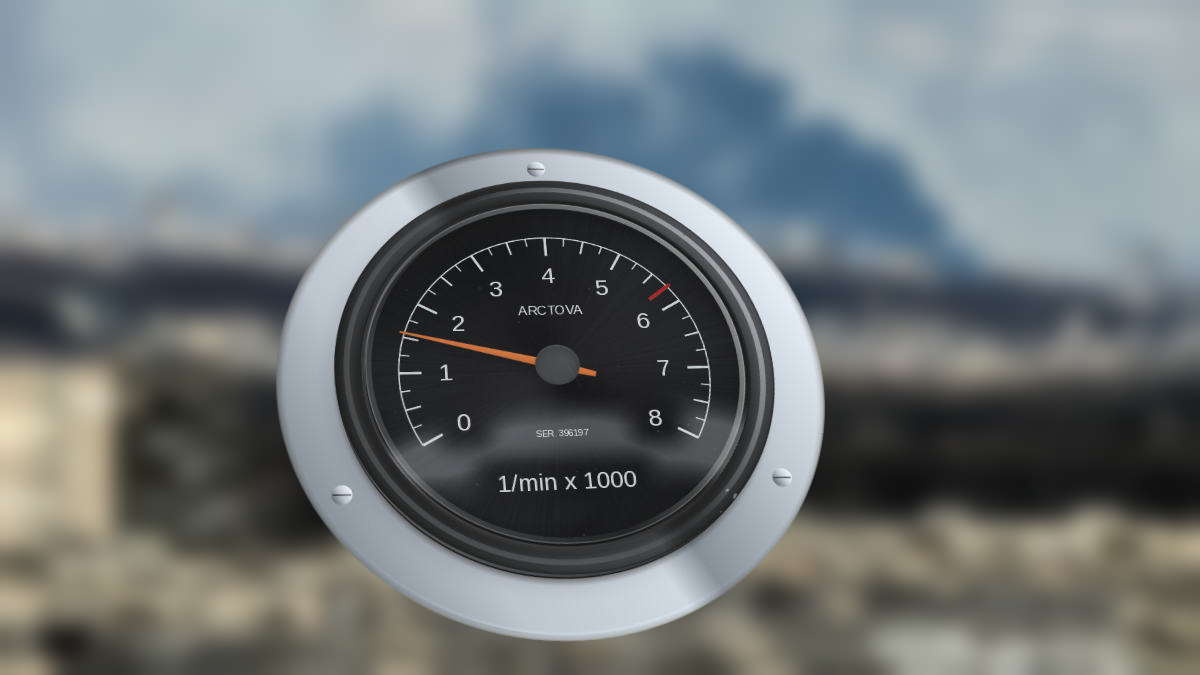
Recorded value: 1500,rpm
